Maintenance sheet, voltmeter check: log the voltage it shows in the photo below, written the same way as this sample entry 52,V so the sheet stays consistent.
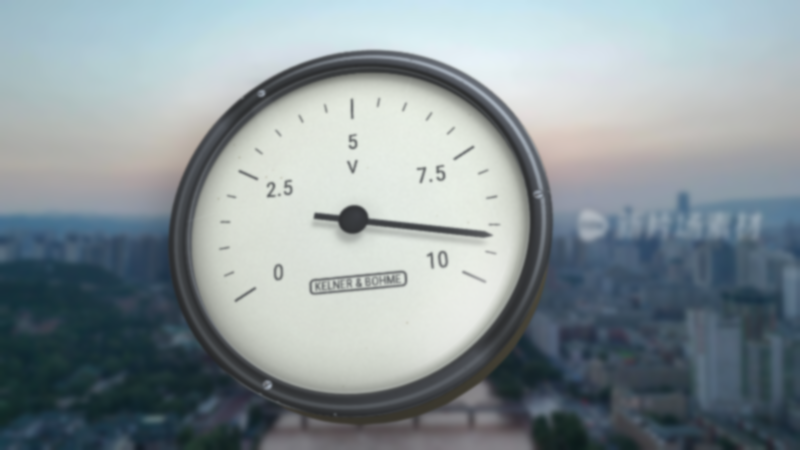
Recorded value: 9.25,V
